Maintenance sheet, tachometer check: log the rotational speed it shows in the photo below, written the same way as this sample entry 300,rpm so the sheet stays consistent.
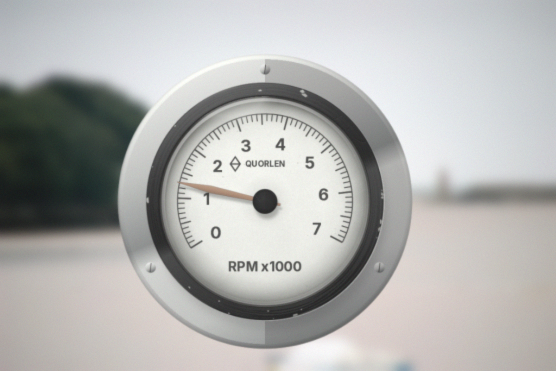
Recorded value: 1300,rpm
